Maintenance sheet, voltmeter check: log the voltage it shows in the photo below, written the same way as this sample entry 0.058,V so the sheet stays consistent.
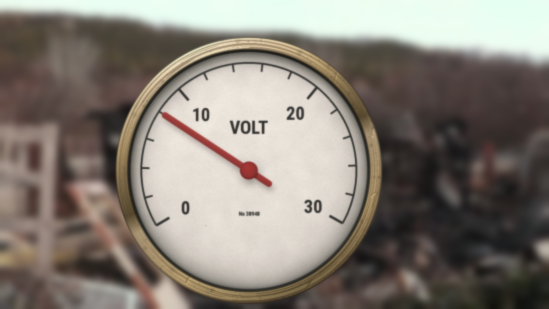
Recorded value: 8,V
